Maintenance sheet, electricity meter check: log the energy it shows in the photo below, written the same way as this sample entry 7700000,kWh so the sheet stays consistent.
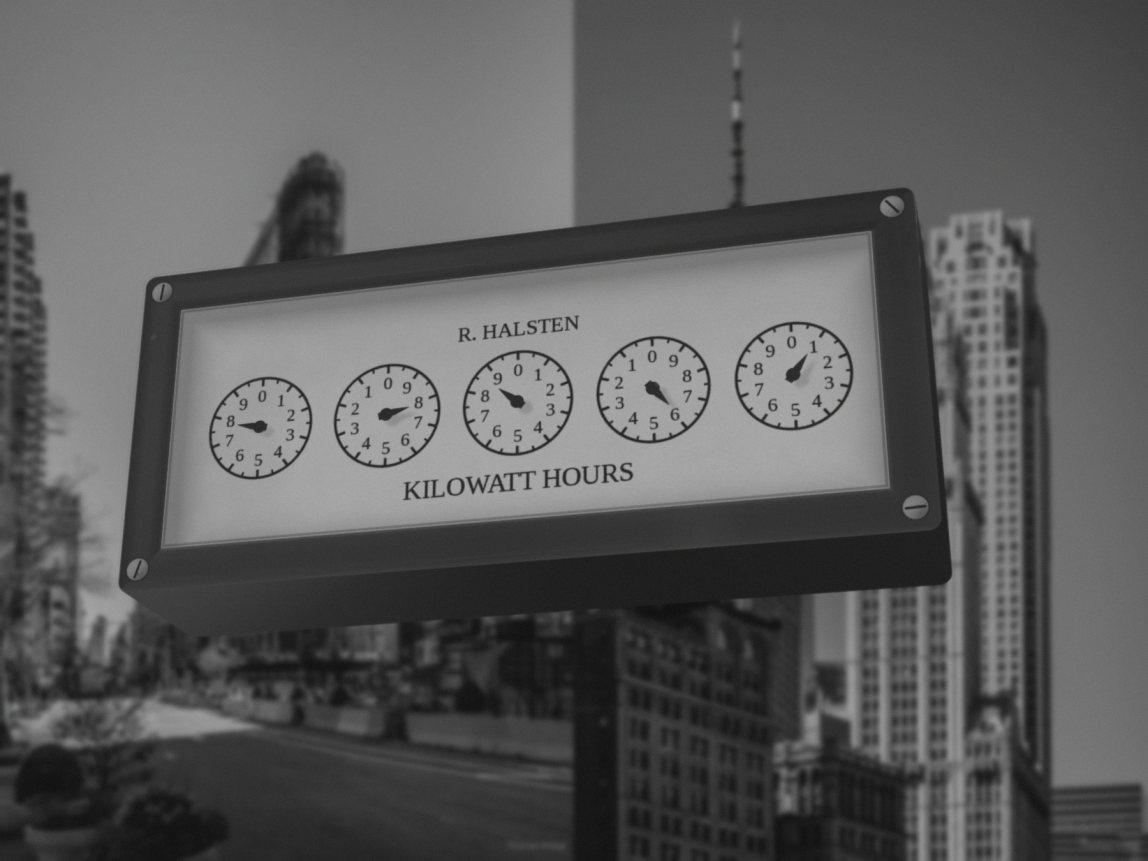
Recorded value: 77861,kWh
